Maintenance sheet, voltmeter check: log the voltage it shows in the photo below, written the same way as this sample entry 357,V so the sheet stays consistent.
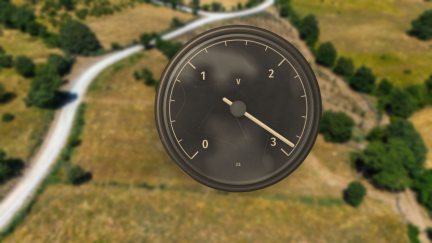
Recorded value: 2.9,V
